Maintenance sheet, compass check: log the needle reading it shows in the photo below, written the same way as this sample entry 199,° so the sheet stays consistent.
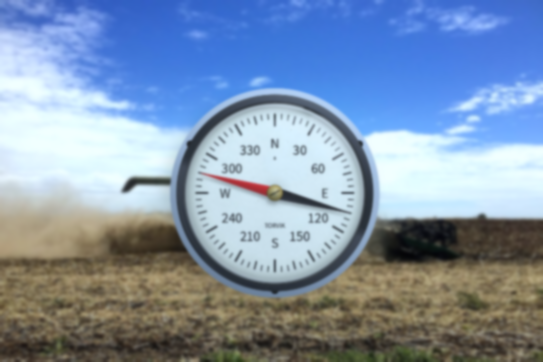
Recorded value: 285,°
